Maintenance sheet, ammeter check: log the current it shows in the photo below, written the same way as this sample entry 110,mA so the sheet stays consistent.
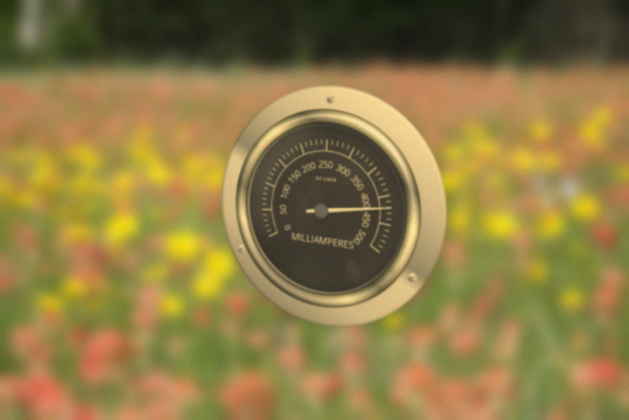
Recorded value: 420,mA
